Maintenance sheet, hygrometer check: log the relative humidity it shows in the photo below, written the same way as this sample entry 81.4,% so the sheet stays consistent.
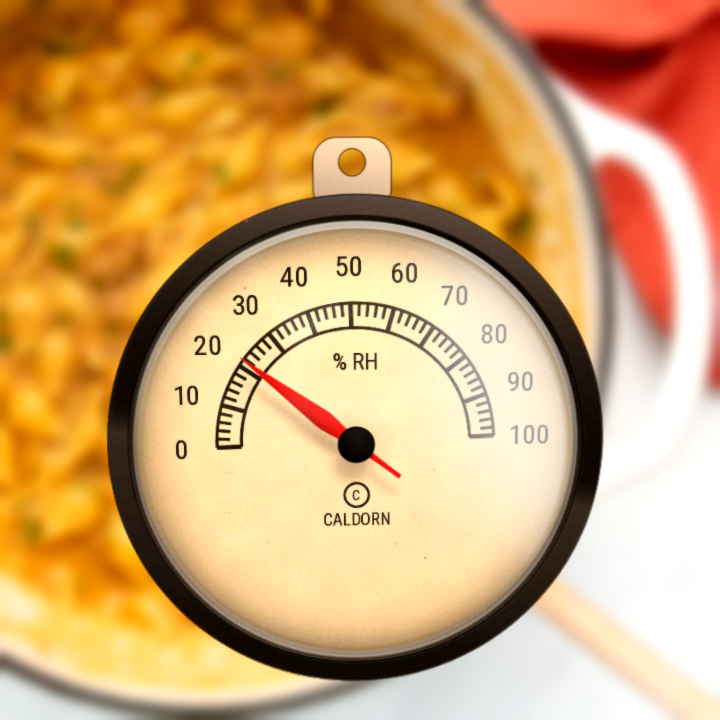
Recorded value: 22,%
